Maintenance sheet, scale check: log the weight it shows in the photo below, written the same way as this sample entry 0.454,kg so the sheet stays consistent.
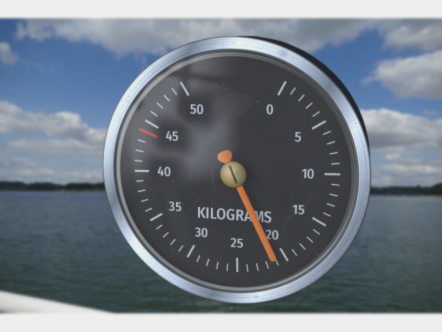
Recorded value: 21,kg
